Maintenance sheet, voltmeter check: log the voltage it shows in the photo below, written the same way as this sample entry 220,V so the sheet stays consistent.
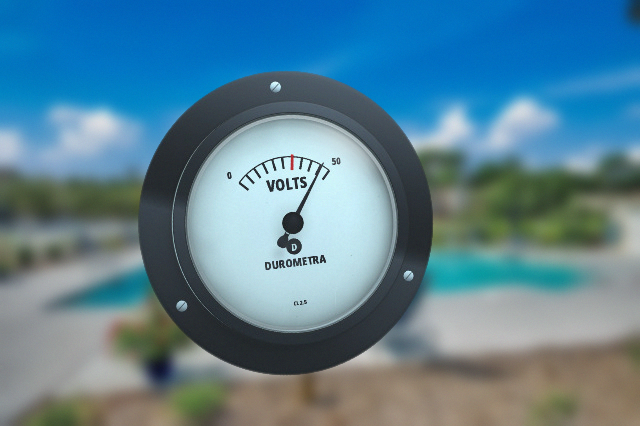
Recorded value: 45,V
